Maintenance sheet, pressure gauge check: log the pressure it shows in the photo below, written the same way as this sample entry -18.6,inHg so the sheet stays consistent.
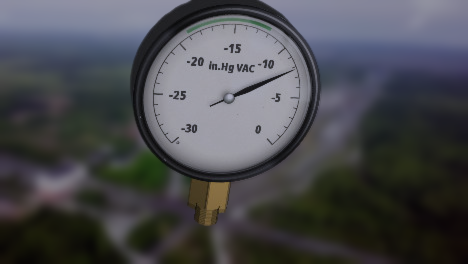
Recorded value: -8,inHg
